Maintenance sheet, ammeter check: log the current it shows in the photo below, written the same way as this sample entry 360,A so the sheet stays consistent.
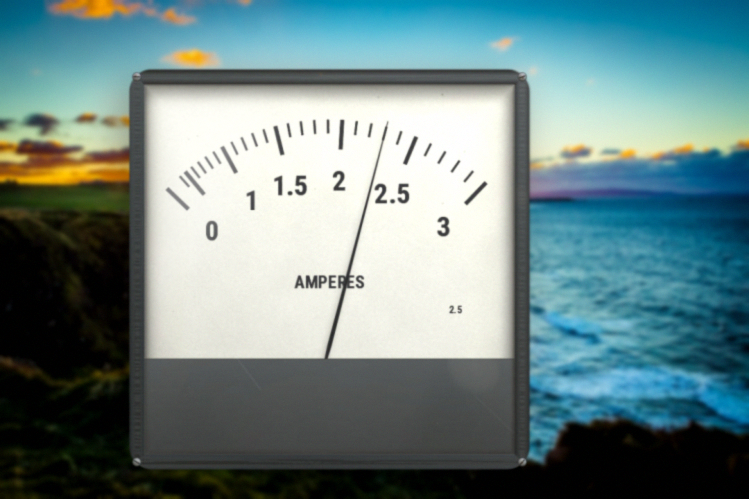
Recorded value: 2.3,A
